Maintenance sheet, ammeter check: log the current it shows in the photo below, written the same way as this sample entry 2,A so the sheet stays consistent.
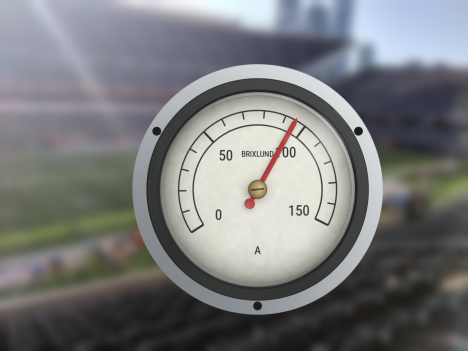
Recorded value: 95,A
